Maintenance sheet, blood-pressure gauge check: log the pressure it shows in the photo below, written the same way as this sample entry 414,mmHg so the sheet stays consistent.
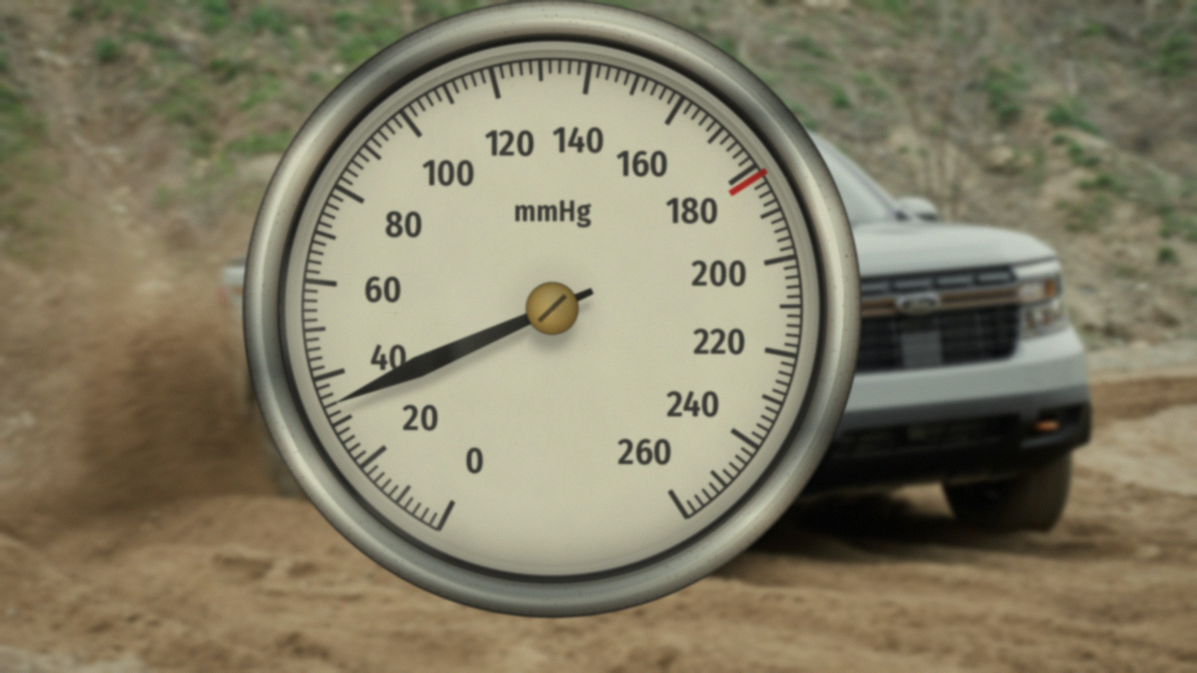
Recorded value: 34,mmHg
